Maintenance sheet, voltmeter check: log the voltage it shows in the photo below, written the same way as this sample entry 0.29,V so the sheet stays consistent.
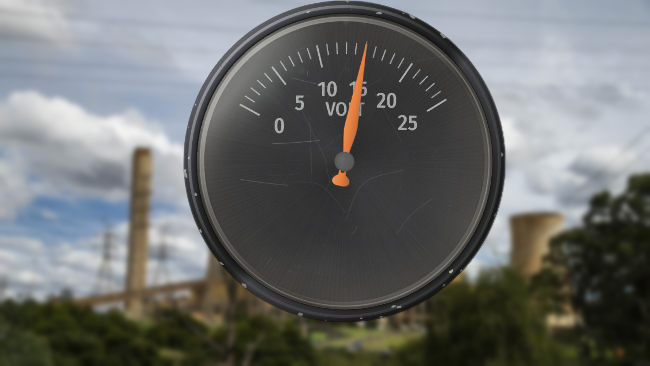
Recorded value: 15,V
